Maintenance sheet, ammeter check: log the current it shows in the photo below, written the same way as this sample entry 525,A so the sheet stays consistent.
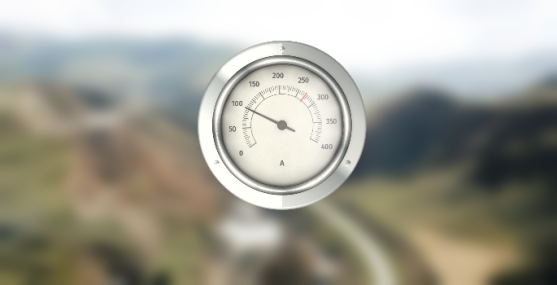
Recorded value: 100,A
